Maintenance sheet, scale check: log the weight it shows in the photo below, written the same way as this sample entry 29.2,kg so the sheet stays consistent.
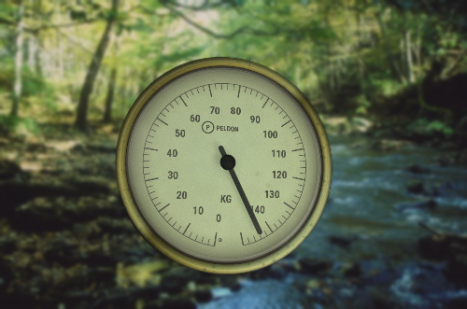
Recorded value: 144,kg
